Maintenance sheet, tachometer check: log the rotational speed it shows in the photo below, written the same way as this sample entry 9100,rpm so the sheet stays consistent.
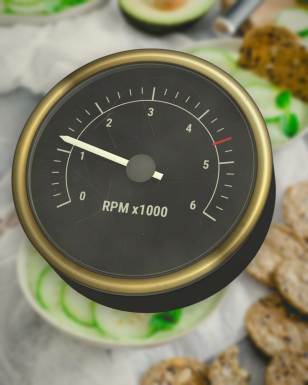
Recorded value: 1200,rpm
